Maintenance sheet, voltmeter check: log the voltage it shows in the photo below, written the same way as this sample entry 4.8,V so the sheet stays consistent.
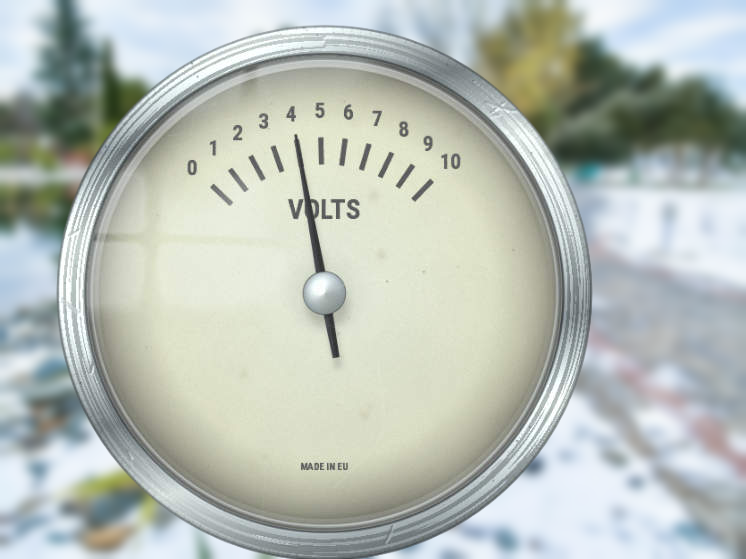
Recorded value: 4,V
